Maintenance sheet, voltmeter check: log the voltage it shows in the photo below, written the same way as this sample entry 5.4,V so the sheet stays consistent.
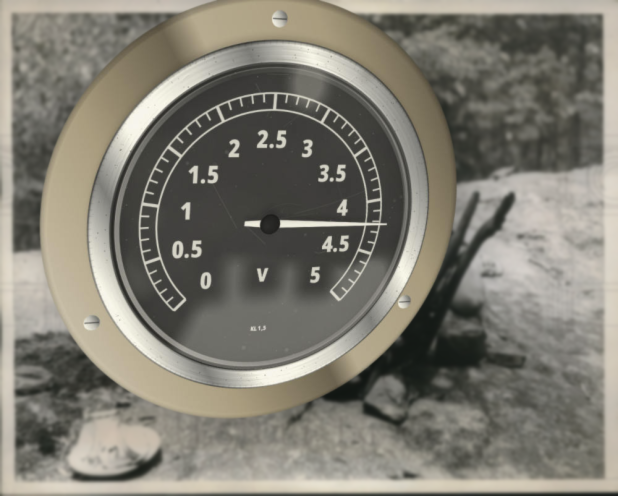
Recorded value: 4.2,V
